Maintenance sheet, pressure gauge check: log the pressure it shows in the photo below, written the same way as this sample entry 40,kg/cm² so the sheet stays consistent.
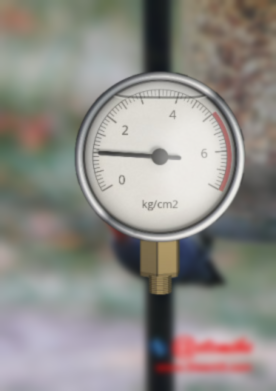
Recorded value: 1,kg/cm²
